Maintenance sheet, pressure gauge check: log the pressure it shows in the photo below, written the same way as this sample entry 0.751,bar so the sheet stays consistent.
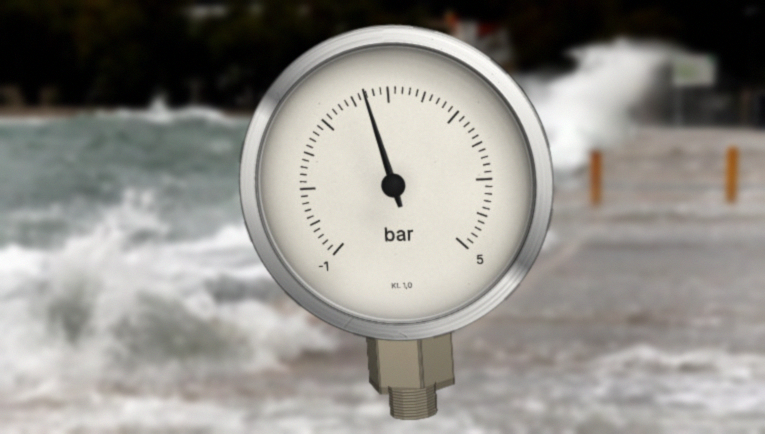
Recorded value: 1.7,bar
